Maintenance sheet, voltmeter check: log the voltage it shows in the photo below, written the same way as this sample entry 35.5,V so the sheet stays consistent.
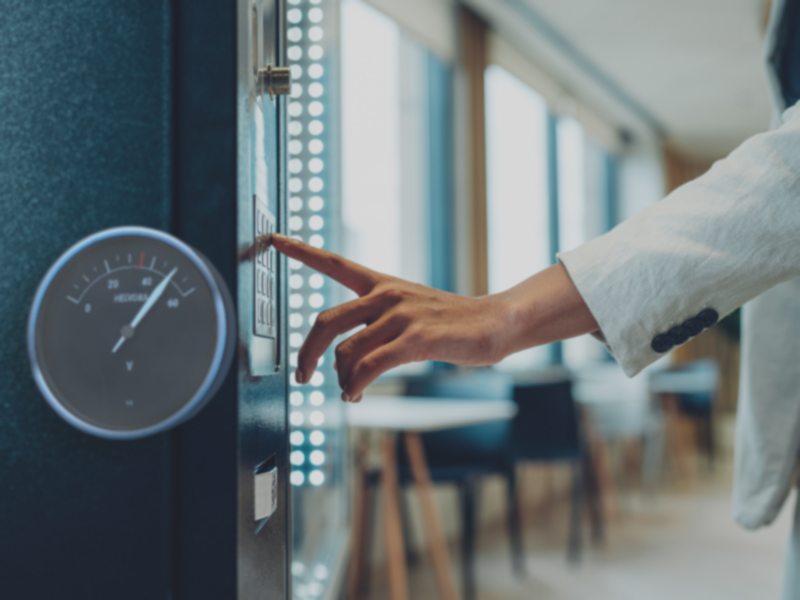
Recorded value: 50,V
